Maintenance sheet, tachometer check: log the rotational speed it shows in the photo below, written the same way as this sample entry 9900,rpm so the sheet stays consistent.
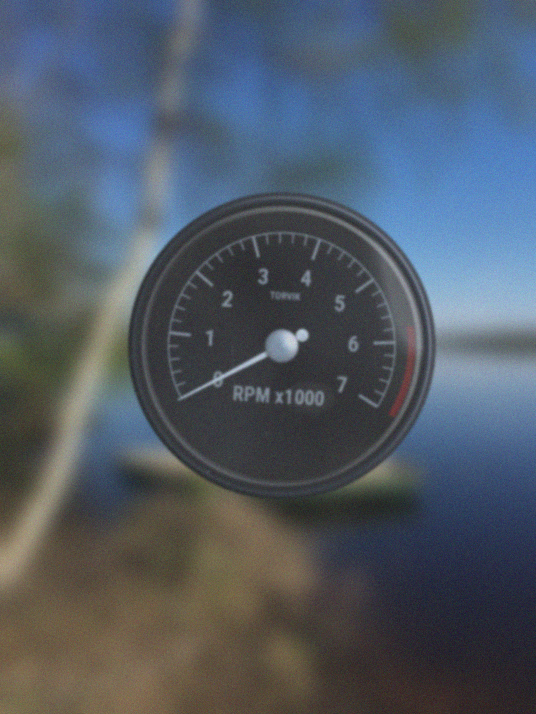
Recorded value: 0,rpm
